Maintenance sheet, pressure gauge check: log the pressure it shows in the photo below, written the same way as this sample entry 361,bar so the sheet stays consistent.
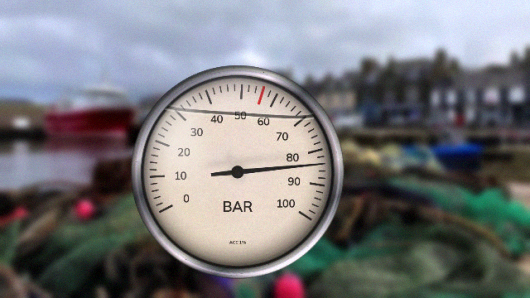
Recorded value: 84,bar
